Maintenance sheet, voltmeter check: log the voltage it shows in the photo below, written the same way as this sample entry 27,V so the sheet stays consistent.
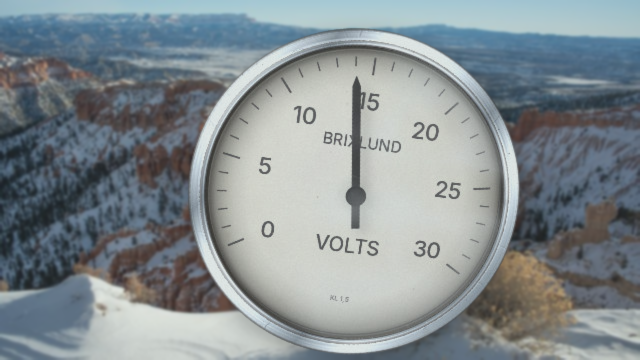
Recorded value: 14,V
